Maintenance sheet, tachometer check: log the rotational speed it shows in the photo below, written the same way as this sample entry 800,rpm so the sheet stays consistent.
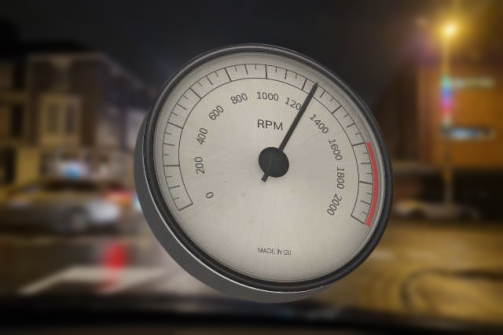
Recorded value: 1250,rpm
